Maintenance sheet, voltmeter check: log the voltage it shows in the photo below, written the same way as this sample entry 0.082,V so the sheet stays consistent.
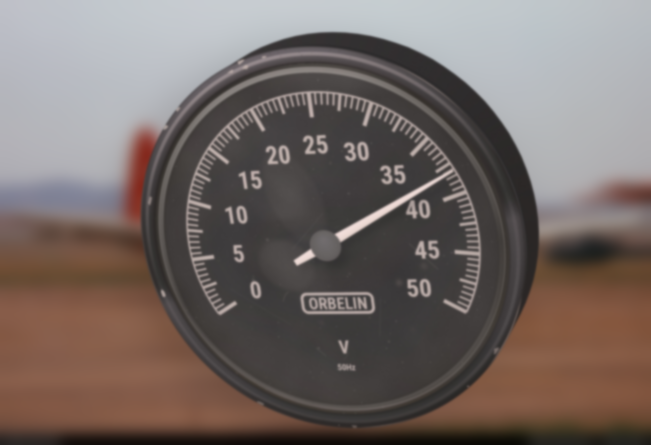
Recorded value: 38,V
